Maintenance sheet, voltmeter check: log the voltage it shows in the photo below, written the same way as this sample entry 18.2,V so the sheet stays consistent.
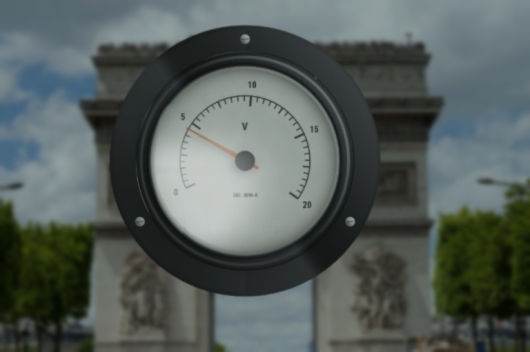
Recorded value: 4.5,V
